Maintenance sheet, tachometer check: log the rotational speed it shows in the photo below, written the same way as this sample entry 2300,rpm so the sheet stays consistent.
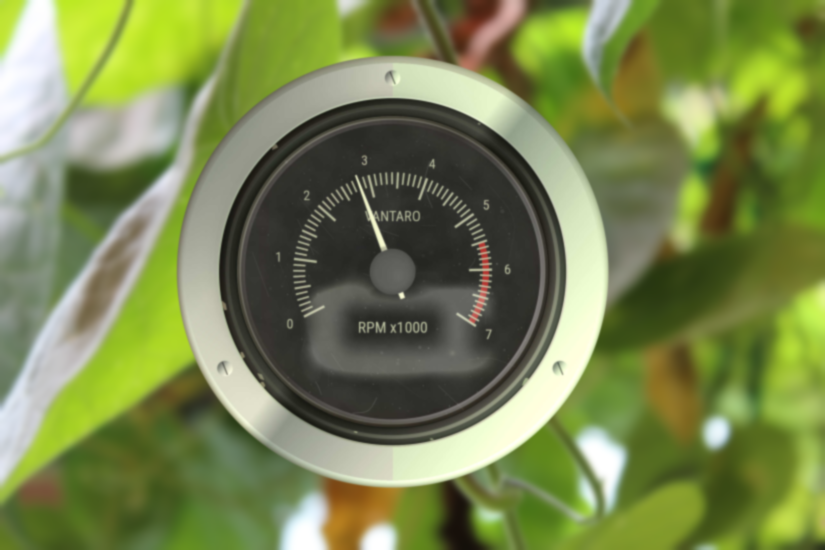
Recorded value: 2800,rpm
